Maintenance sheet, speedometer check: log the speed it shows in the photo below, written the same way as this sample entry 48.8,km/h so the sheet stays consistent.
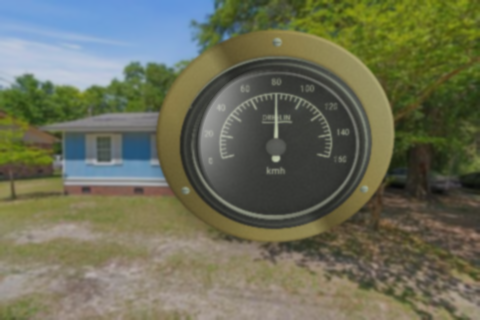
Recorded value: 80,km/h
